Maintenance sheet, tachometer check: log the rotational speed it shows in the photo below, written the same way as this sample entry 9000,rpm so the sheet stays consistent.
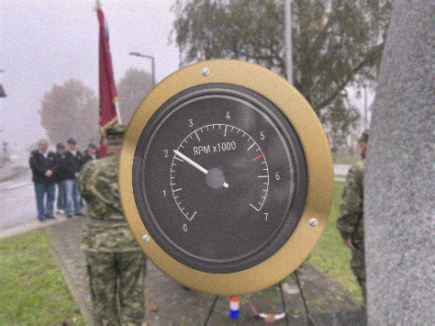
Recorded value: 2200,rpm
